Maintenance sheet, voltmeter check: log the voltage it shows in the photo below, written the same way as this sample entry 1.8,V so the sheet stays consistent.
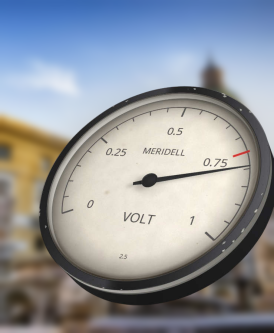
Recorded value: 0.8,V
